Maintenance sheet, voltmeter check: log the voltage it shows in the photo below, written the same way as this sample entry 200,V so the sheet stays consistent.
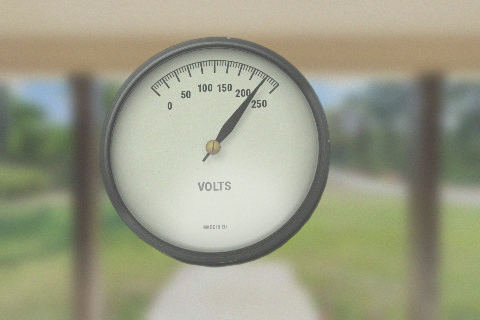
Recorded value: 225,V
